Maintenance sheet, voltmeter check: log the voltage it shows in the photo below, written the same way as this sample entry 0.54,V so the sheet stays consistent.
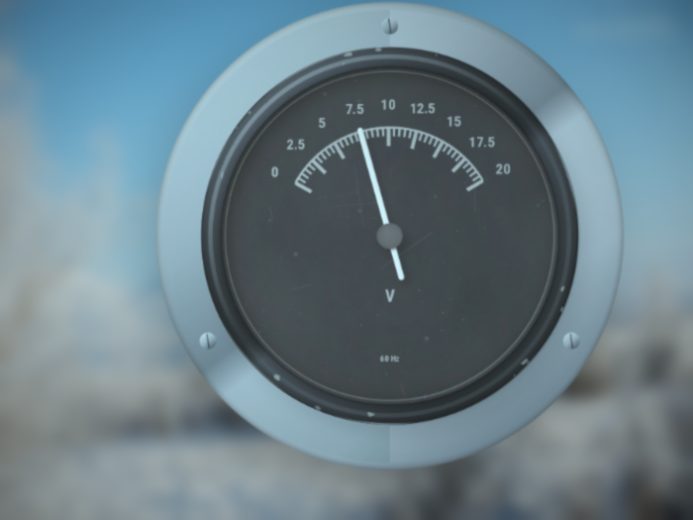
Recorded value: 7.5,V
